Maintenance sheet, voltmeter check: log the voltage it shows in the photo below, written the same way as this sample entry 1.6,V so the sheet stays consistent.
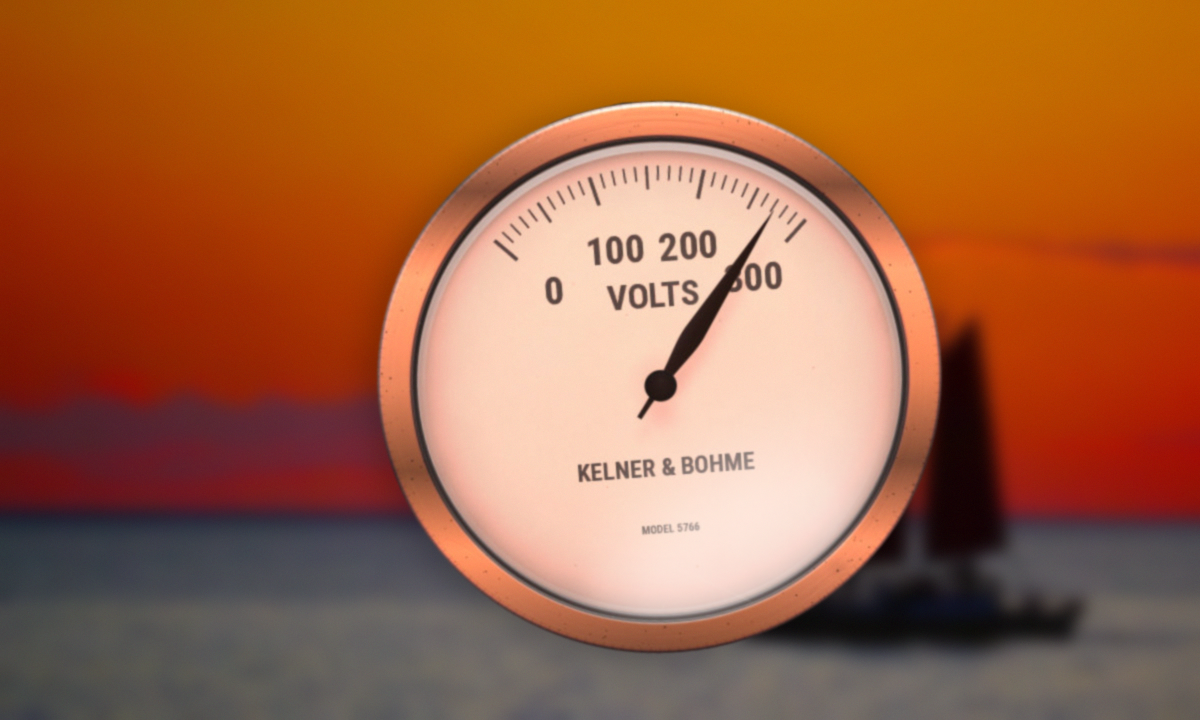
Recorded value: 270,V
